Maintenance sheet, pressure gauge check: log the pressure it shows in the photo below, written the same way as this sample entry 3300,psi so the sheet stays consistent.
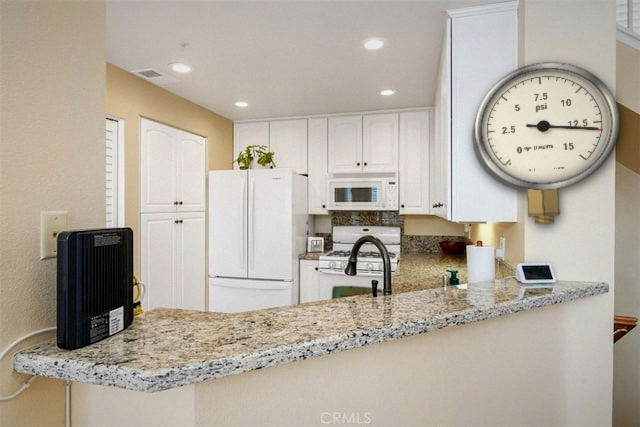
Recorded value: 13,psi
